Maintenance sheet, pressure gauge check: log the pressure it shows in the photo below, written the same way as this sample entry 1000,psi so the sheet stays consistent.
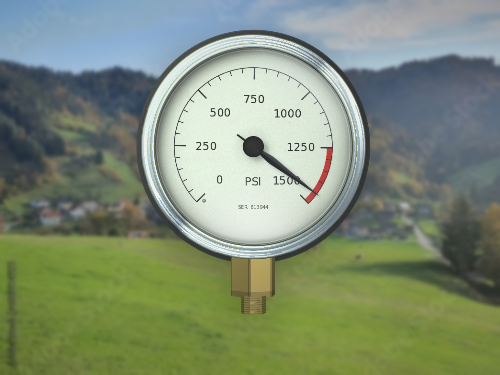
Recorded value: 1450,psi
